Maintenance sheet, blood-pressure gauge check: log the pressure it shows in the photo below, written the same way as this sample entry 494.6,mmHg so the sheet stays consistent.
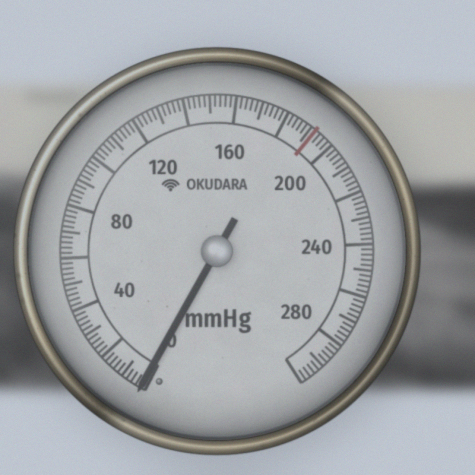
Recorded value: 2,mmHg
